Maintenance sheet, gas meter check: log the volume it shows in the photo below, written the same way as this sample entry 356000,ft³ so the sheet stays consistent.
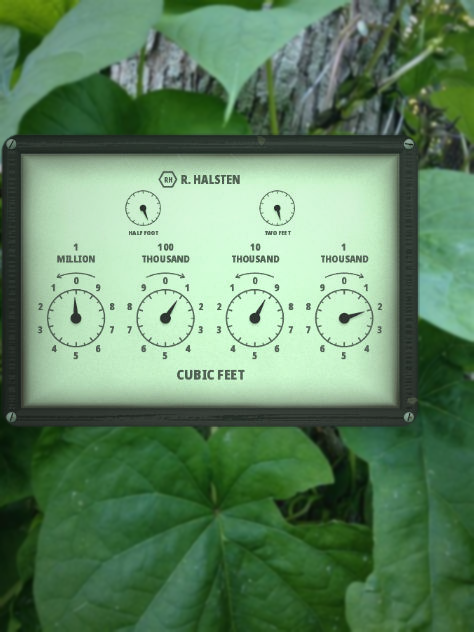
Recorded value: 9200,ft³
